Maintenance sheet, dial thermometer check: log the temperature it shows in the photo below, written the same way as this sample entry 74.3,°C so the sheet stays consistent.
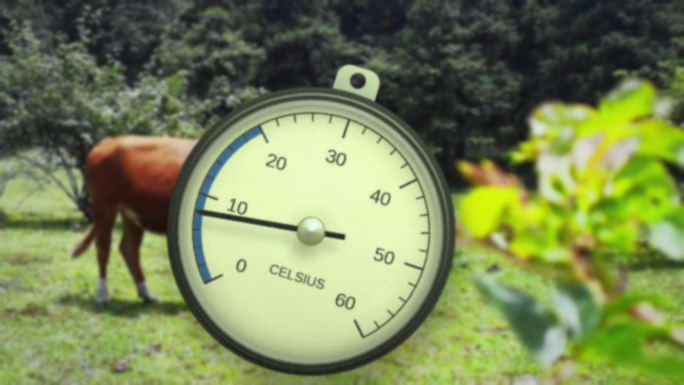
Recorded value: 8,°C
